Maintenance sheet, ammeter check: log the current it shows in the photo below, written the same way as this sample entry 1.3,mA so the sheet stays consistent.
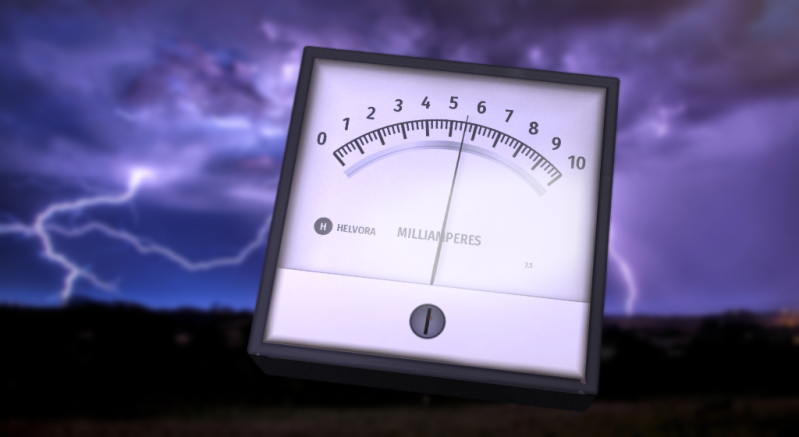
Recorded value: 5.6,mA
